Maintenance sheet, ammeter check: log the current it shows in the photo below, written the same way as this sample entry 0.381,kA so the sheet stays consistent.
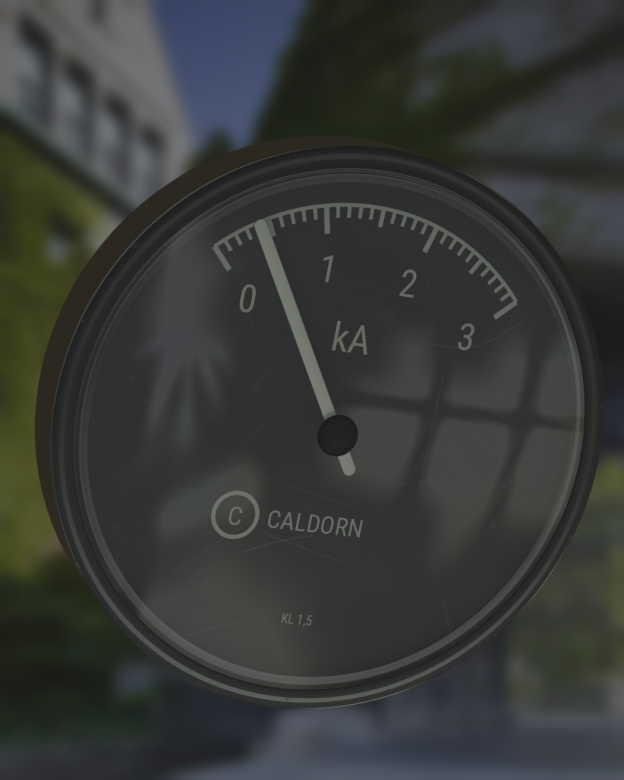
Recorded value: 0.4,kA
